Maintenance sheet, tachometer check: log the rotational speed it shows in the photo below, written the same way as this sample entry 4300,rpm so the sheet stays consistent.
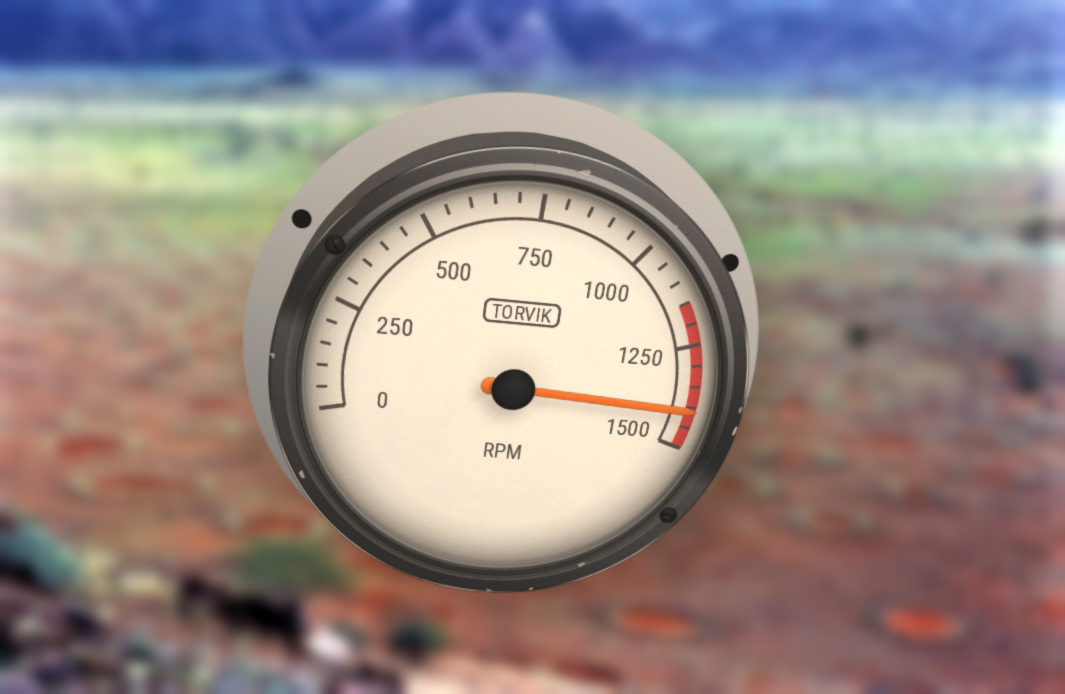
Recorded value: 1400,rpm
